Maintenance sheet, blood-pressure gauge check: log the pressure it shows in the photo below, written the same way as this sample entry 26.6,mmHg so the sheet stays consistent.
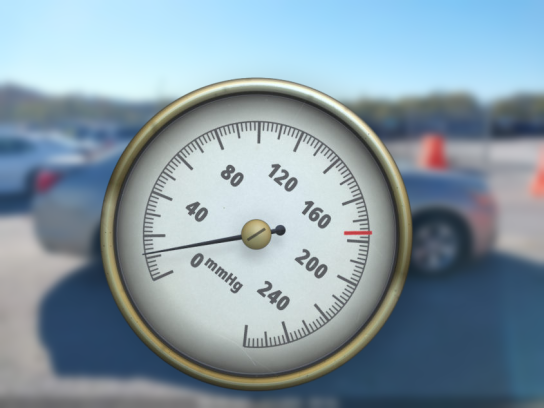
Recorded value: 12,mmHg
